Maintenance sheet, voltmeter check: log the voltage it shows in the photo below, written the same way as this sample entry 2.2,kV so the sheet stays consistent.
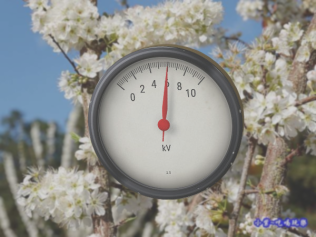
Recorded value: 6,kV
